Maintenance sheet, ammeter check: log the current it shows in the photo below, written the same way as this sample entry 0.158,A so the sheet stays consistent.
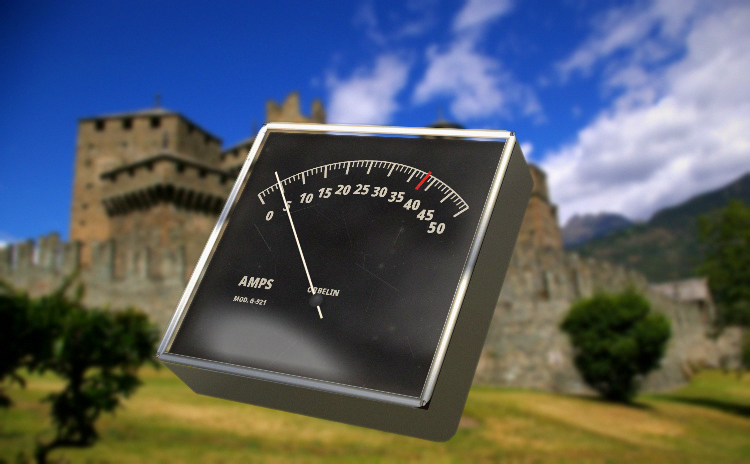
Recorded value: 5,A
